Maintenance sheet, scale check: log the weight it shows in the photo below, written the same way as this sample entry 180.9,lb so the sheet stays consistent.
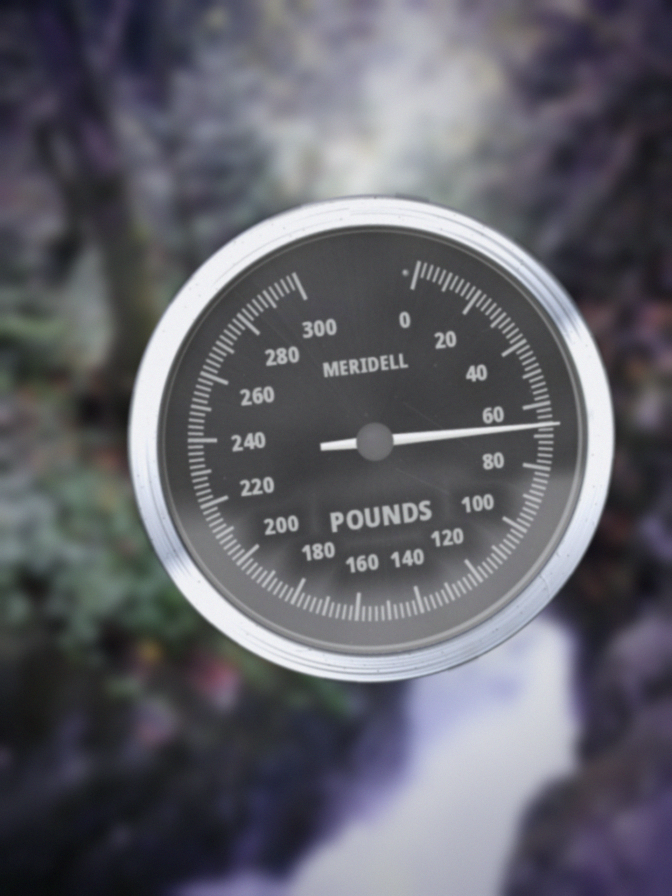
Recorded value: 66,lb
